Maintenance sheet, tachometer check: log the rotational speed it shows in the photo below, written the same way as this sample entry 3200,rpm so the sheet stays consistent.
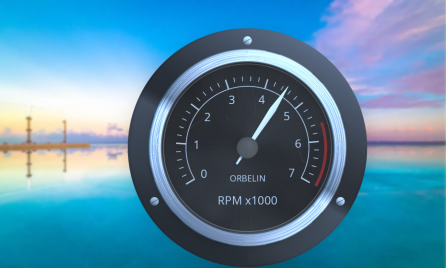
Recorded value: 4500,rpm
